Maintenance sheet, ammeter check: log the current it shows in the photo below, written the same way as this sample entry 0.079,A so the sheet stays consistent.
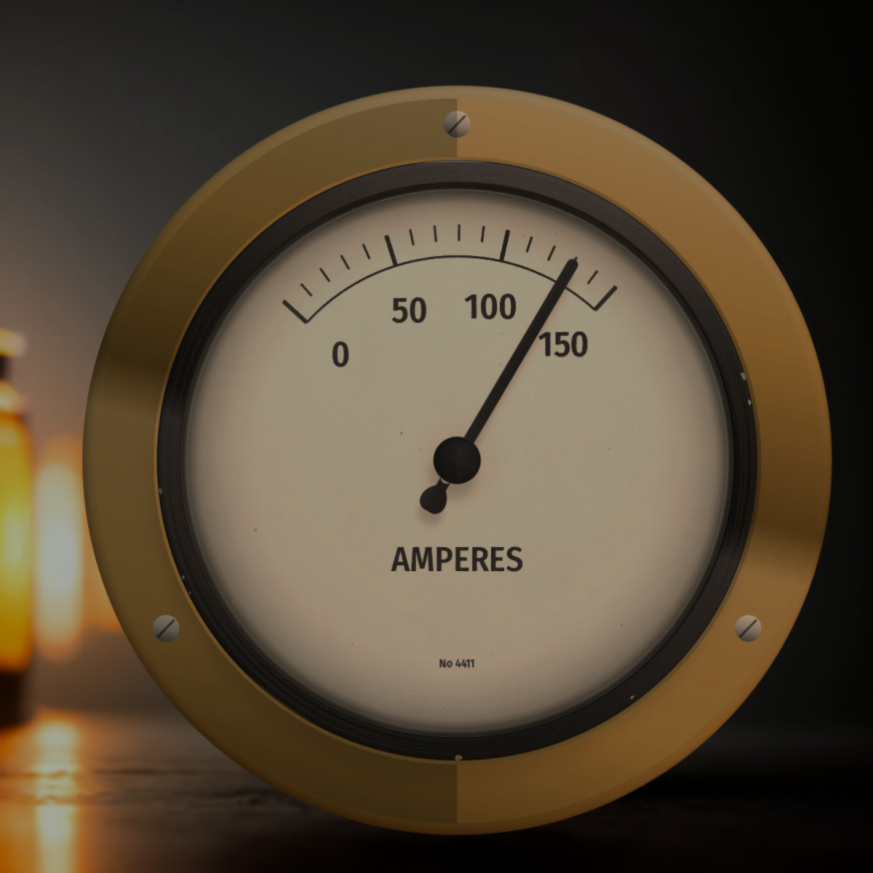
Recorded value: 130,A
